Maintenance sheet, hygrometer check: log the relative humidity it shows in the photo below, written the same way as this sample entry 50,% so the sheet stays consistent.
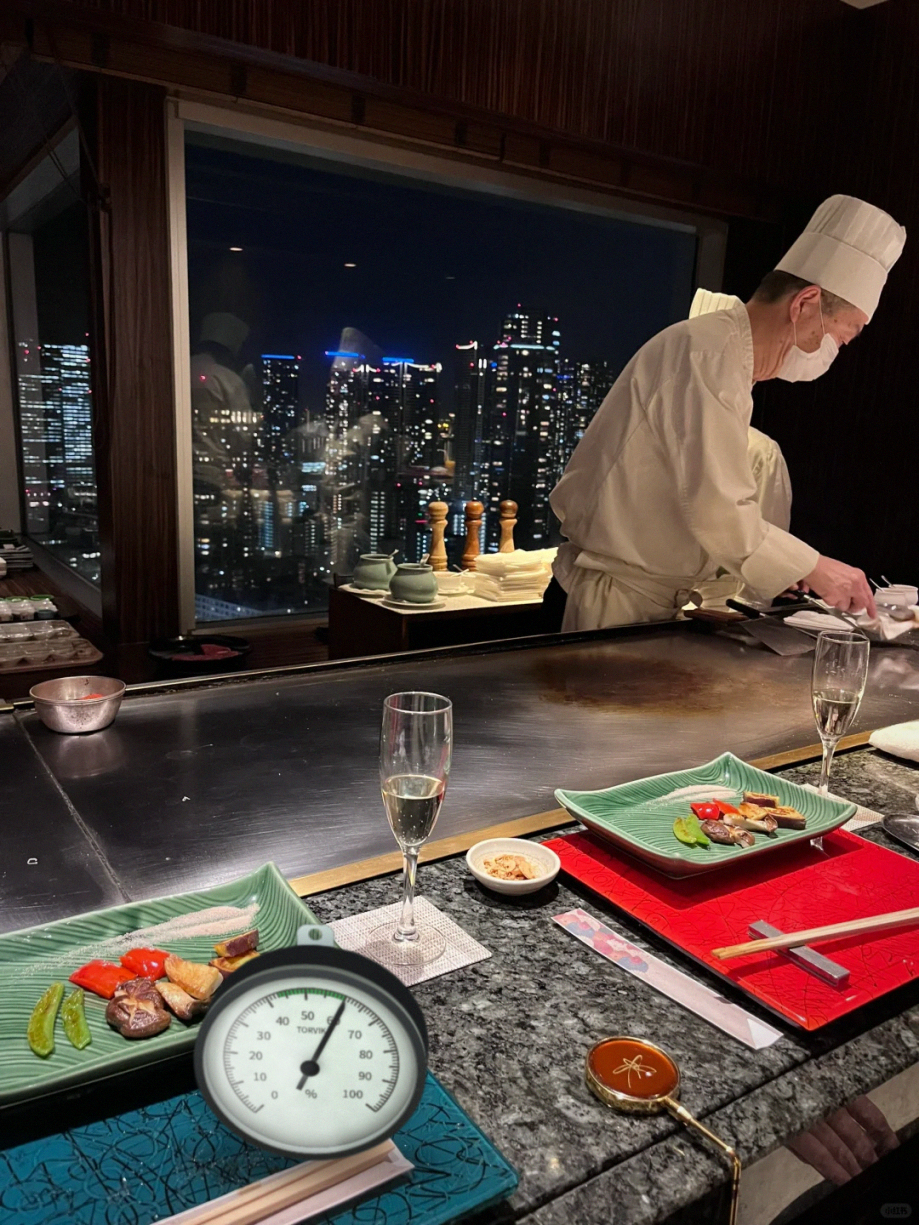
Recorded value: 60,%
